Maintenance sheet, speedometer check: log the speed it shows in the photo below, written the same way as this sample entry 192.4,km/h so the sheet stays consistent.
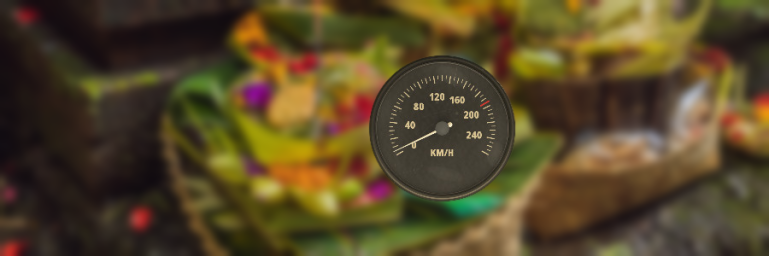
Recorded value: 5,km/h
